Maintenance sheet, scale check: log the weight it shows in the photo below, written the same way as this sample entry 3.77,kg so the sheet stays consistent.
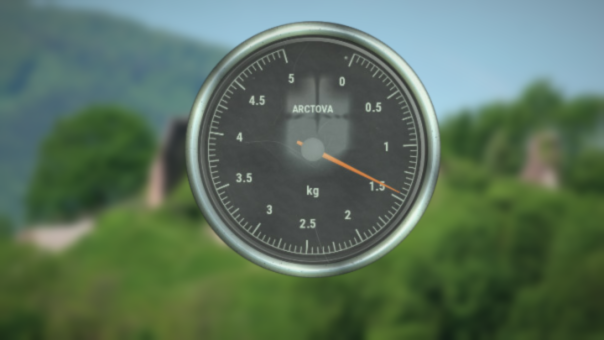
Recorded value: 1.45,kg
